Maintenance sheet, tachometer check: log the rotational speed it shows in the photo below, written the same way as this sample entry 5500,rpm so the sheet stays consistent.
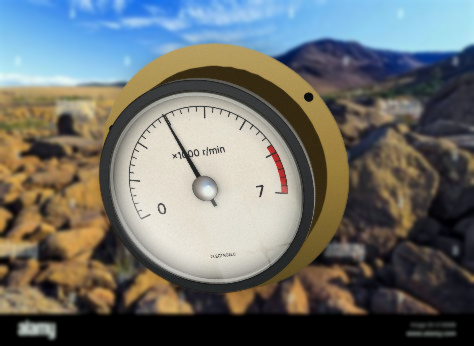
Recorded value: 3000,rpm
